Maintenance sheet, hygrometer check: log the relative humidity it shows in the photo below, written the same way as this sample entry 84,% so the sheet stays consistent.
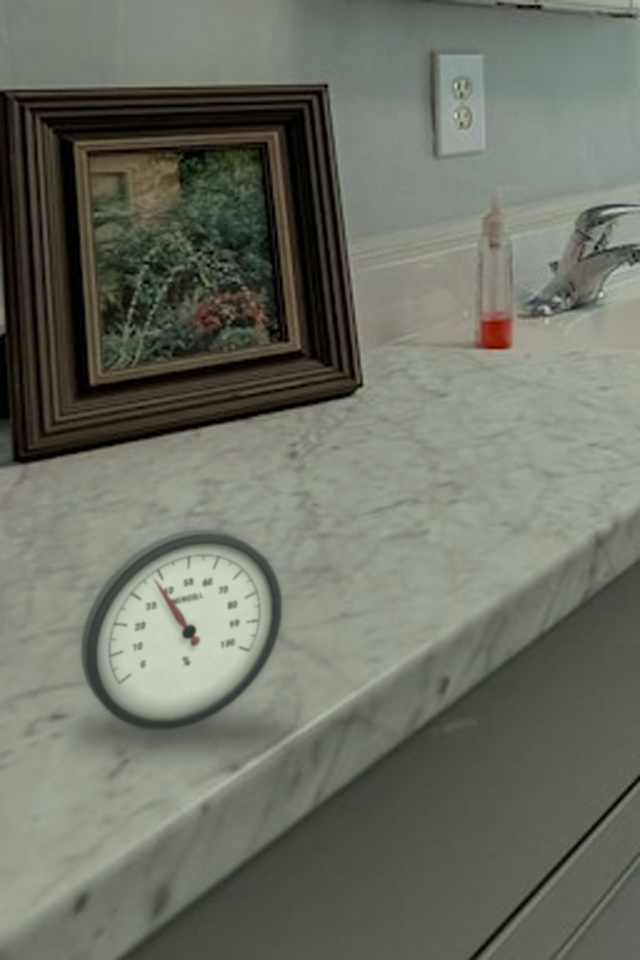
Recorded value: 37.5,%
